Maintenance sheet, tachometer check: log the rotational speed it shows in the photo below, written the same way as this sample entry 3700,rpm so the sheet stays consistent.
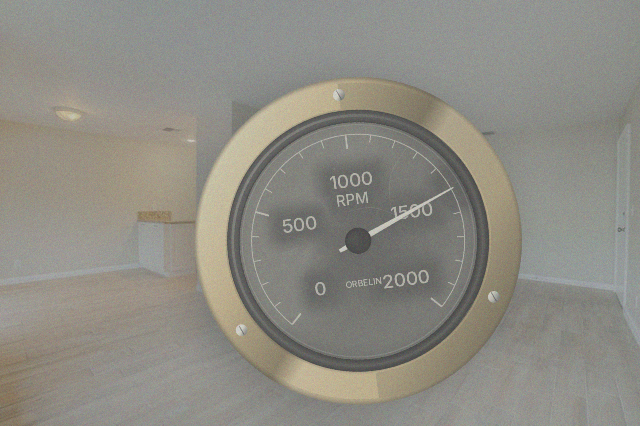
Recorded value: 1500,rpm
